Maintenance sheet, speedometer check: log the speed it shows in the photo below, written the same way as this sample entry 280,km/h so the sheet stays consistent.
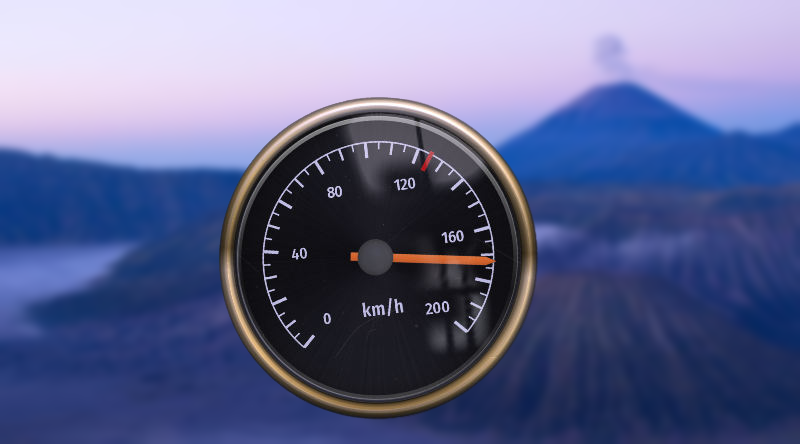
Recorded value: 172.5,km/h
